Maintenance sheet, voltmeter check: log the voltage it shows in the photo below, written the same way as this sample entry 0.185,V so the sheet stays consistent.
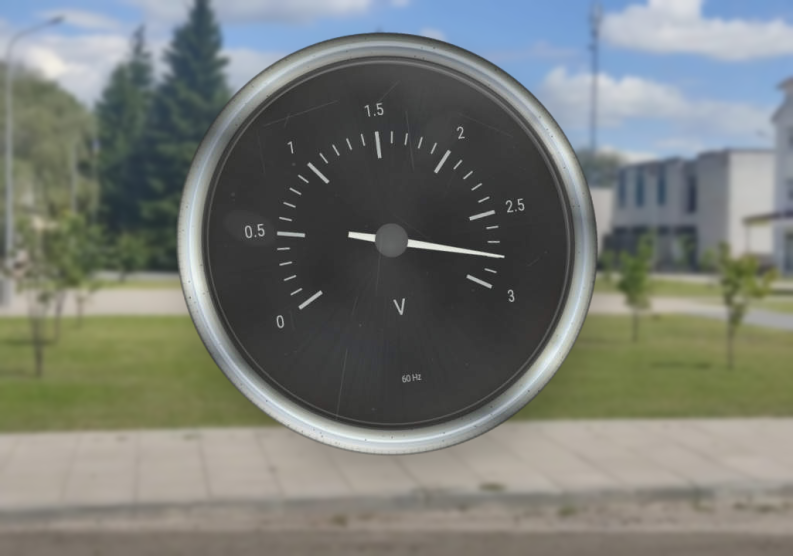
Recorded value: 2.8,V
